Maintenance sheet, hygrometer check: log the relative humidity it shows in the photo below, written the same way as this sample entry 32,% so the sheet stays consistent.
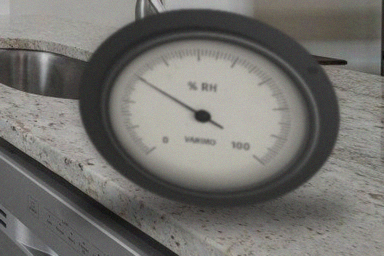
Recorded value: 30,%
